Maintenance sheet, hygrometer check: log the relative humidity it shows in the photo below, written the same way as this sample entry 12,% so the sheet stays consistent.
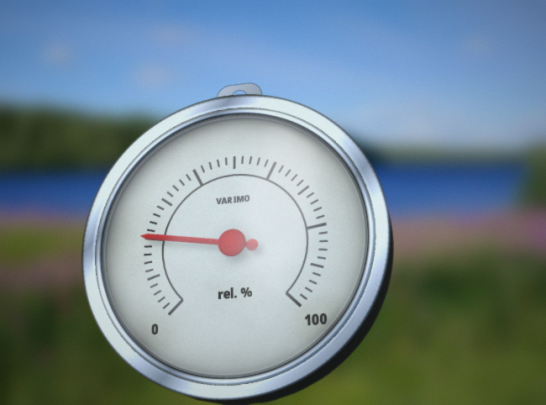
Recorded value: 20,%
